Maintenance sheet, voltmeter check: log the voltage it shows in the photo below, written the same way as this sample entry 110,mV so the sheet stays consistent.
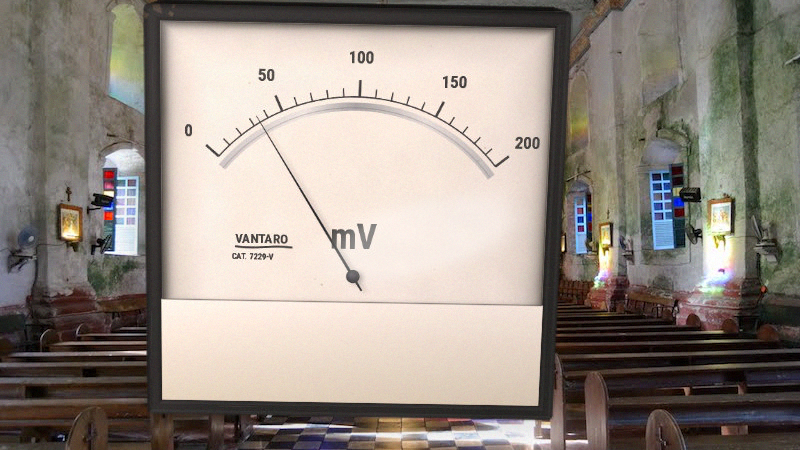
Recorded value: 35,mV
